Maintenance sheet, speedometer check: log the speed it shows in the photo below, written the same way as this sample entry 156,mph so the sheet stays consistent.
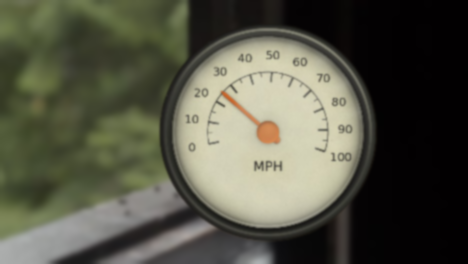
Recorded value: 25,mph
